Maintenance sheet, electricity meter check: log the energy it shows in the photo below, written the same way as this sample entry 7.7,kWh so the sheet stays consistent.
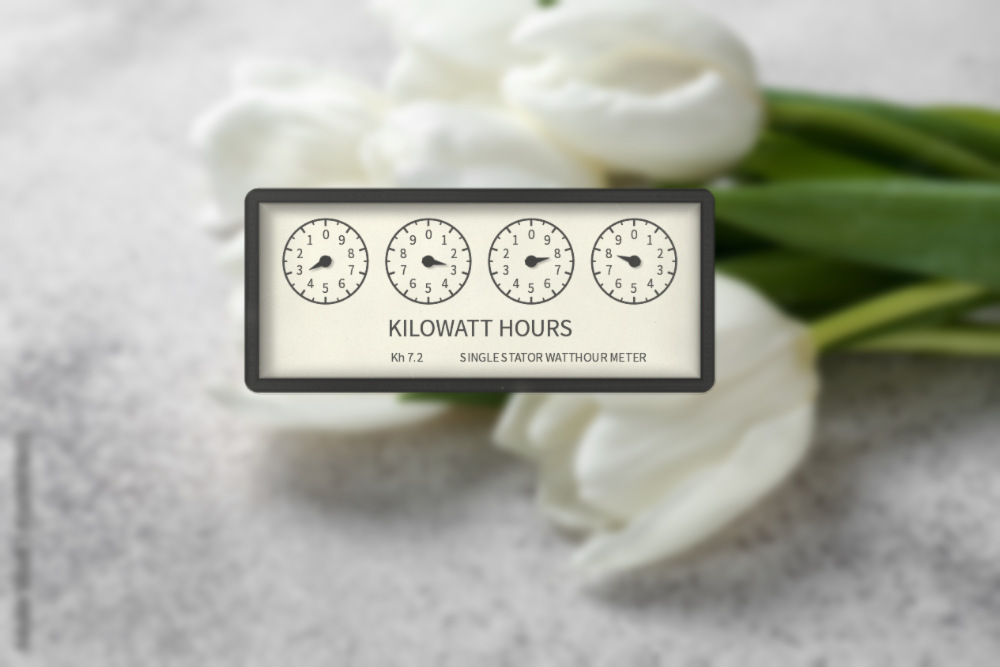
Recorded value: 3278,kWh
